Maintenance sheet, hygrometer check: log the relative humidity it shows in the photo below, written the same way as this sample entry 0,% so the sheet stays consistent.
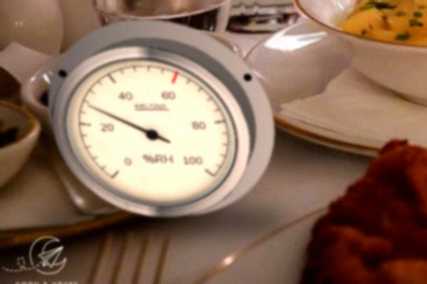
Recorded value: 28,%
